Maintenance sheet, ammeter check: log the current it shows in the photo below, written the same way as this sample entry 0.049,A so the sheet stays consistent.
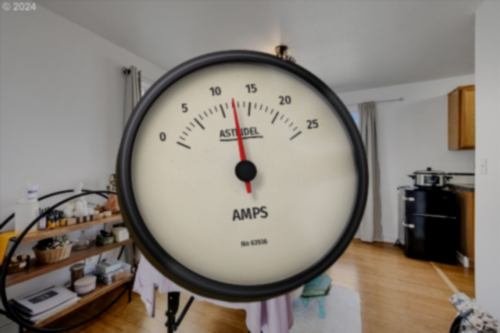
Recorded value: 12,A
